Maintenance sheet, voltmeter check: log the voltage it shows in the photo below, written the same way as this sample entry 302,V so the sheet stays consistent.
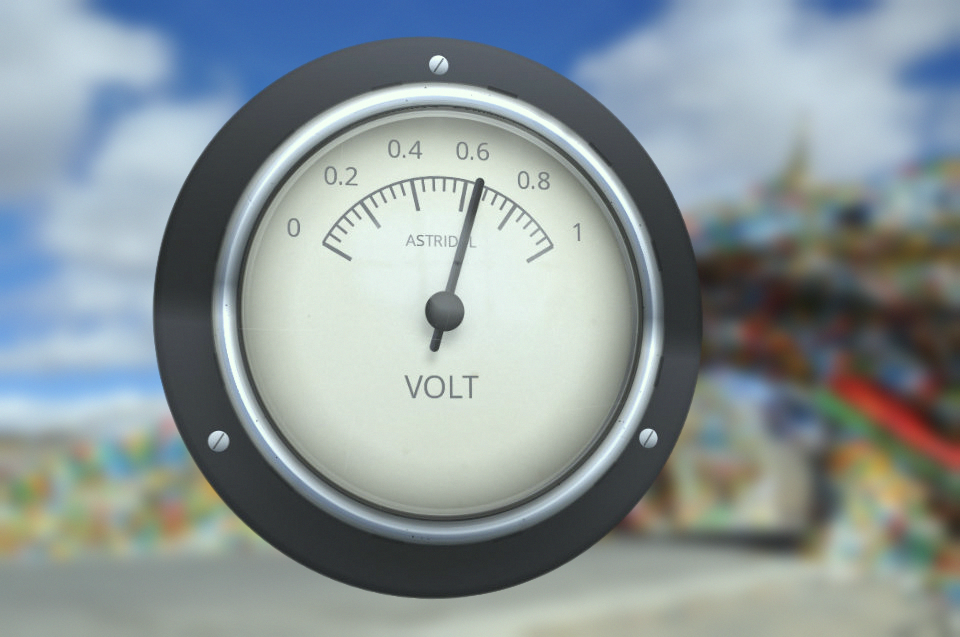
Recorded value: 0.64,V
